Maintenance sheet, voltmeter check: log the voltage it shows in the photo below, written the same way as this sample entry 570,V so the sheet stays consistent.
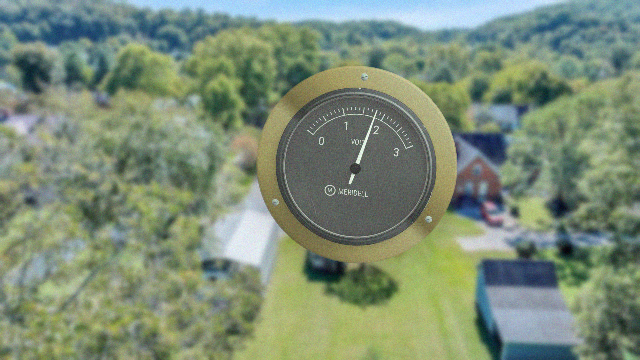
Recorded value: 1.8,V
